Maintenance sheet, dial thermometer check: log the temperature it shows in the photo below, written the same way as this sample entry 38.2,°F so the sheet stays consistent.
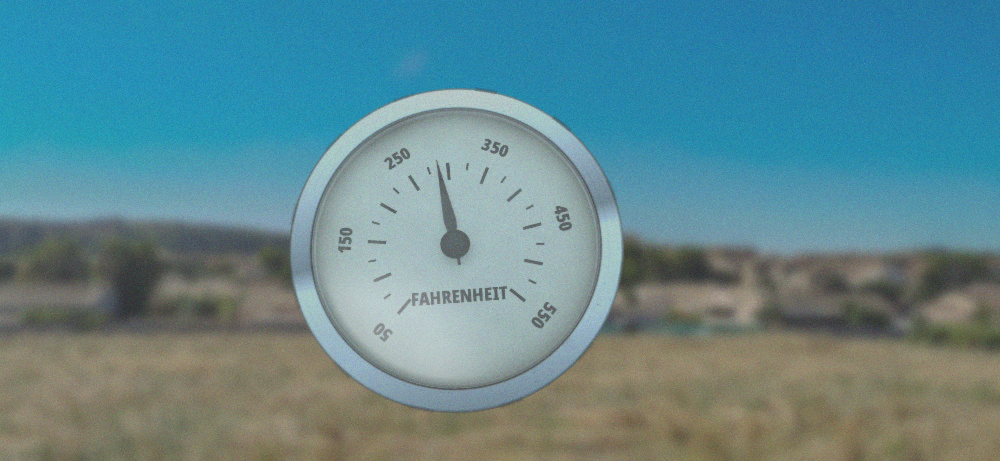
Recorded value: 287.5,°F
